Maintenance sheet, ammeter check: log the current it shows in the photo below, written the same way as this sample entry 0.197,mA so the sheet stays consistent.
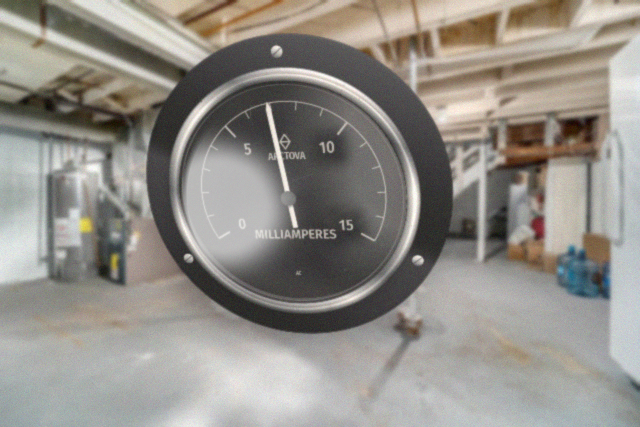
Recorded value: 7,mA
